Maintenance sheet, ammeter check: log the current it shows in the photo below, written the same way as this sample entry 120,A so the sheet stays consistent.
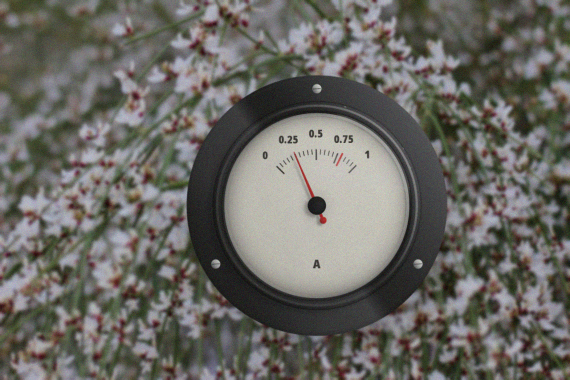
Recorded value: 0.25,A
